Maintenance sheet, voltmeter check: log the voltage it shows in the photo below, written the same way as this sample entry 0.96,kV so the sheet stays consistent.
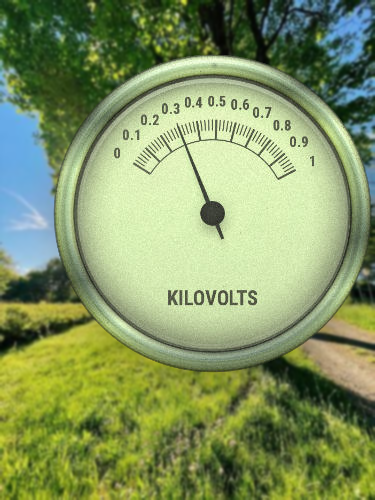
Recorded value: 0.3,kV
